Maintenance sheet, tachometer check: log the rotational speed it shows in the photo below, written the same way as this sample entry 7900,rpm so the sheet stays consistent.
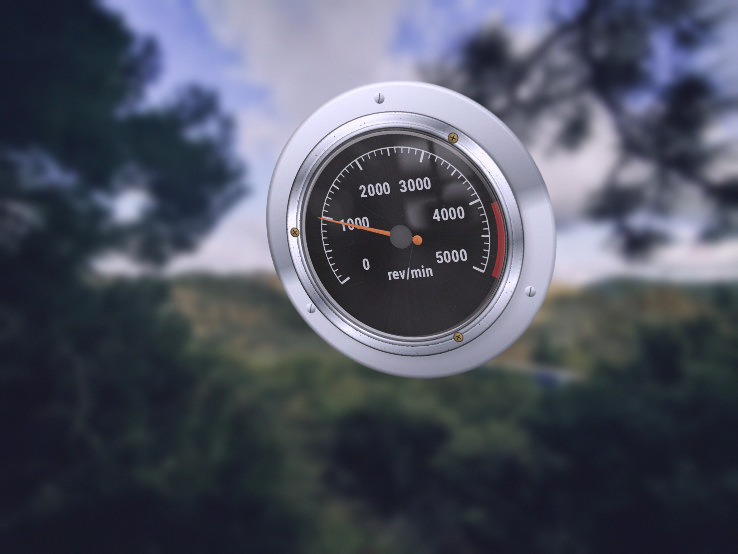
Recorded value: 1000,rpm
